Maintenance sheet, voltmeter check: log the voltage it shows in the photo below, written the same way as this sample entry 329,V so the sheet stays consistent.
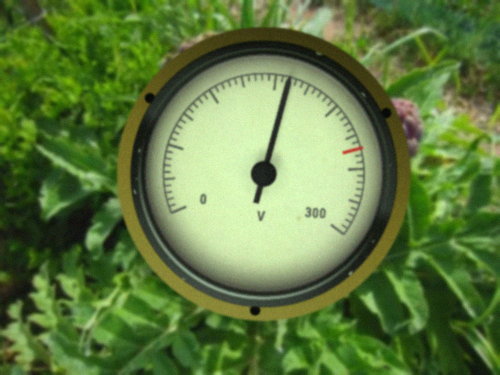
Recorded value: 160,V
